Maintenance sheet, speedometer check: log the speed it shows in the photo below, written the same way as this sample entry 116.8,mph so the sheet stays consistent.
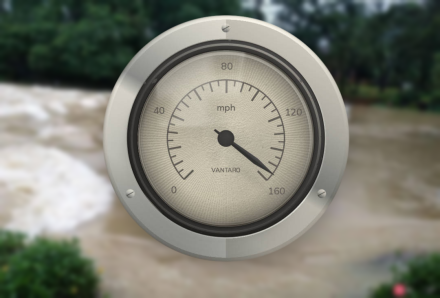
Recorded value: 155,mph
